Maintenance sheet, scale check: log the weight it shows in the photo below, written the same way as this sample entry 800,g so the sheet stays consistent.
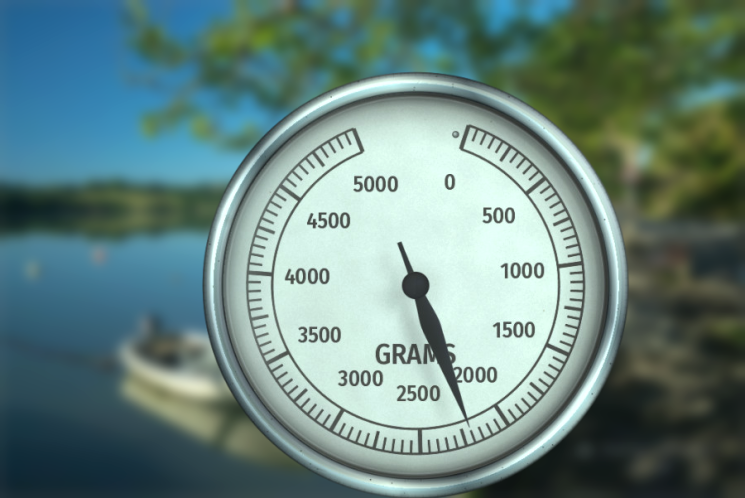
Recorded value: 2200,g
